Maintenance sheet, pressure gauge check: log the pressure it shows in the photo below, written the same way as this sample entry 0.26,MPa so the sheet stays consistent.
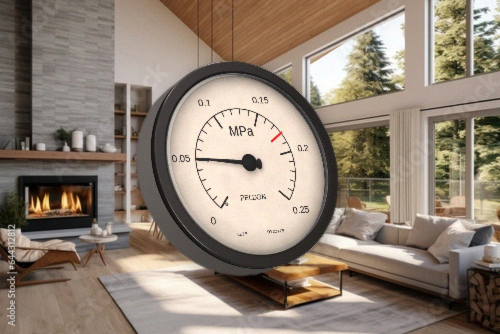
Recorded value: 0.05,MPa
